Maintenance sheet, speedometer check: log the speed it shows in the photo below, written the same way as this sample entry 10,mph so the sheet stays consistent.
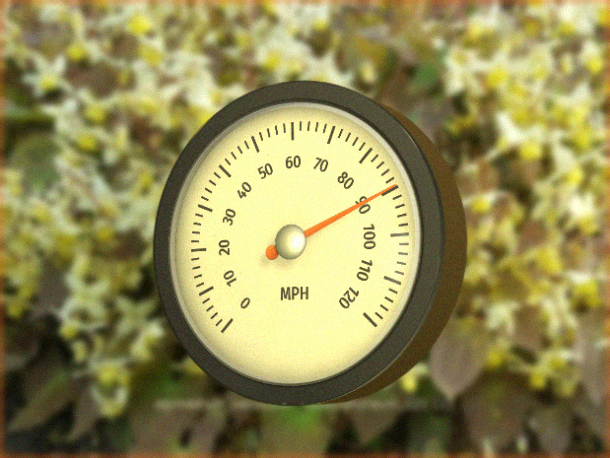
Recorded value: 90,mph
